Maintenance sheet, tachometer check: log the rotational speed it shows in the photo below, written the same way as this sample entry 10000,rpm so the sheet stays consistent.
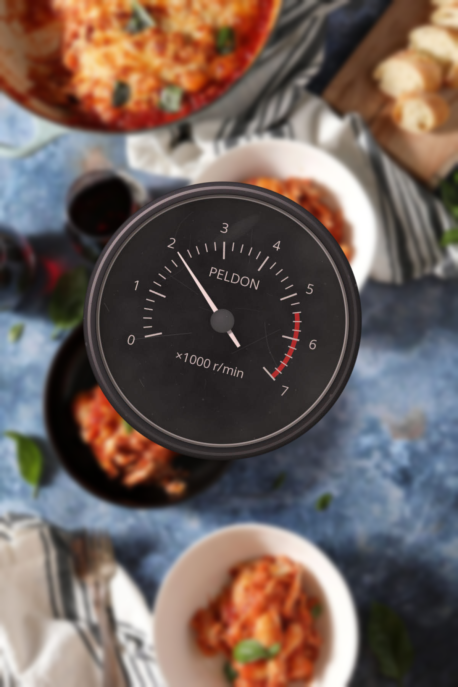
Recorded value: 2000,rpm
